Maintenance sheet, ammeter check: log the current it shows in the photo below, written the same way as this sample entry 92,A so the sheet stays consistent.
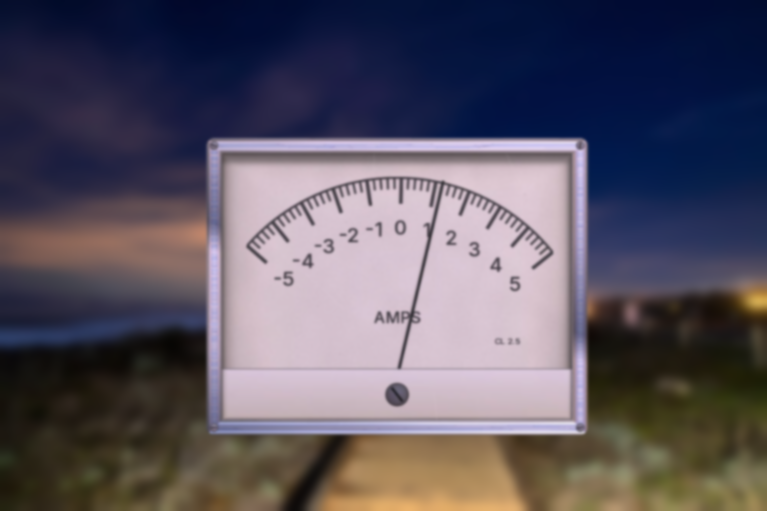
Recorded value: 1.2,A
